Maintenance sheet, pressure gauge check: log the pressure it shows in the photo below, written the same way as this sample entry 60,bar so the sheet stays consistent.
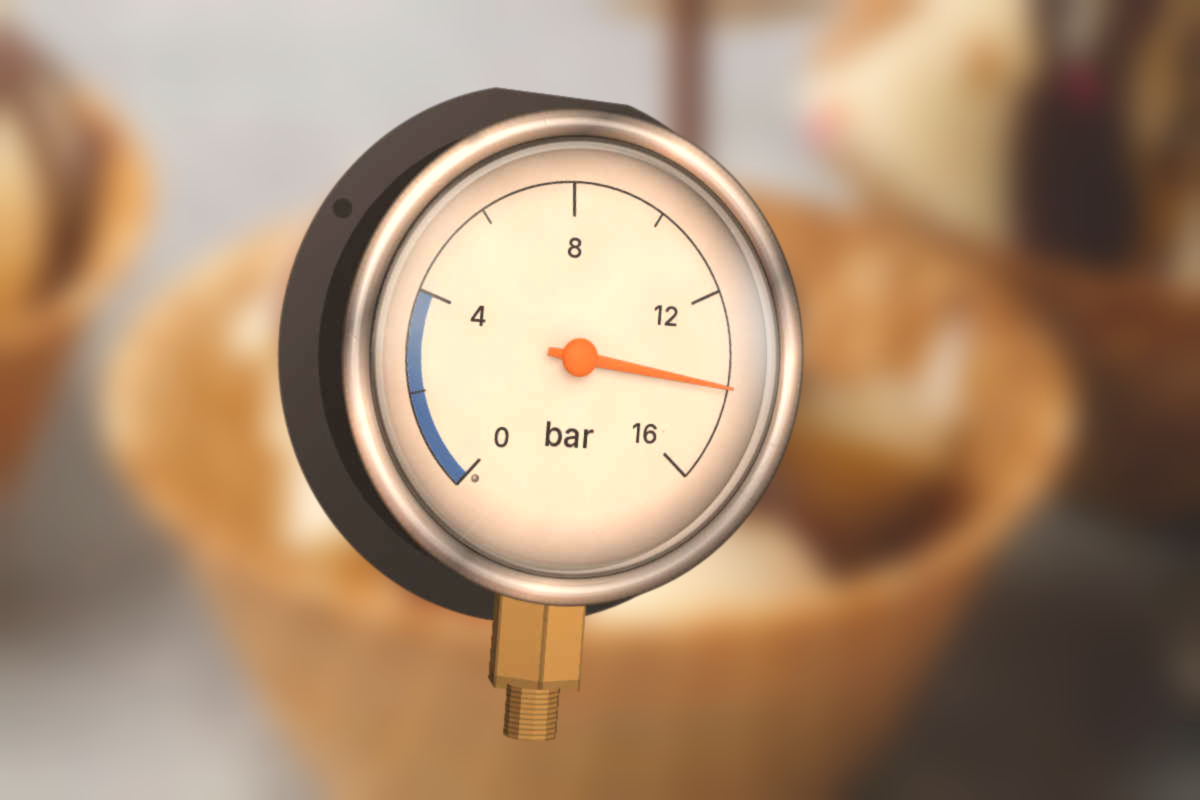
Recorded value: 14,bar
